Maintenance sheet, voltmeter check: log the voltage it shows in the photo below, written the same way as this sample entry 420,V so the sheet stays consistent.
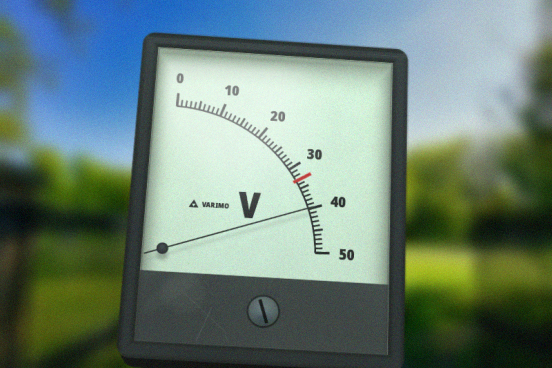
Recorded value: 40,V
